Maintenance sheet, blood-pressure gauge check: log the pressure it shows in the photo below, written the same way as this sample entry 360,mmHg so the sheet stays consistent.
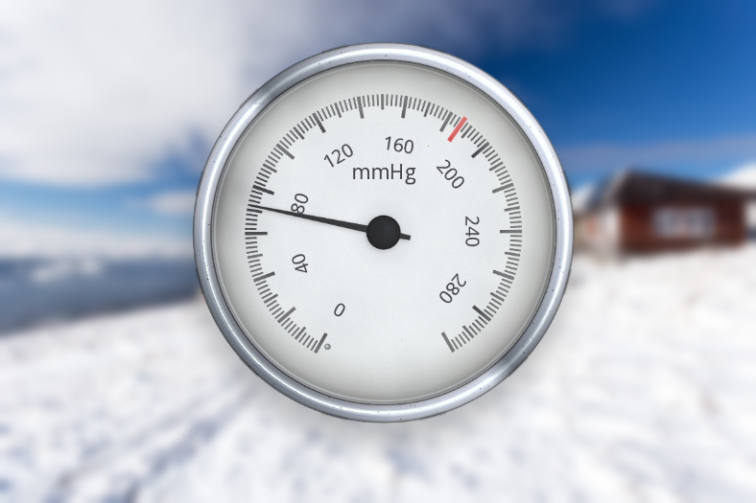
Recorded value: 72,mmHg
